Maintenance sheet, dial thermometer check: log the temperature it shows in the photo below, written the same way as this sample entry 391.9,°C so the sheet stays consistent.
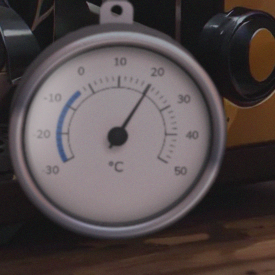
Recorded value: 20,°C
